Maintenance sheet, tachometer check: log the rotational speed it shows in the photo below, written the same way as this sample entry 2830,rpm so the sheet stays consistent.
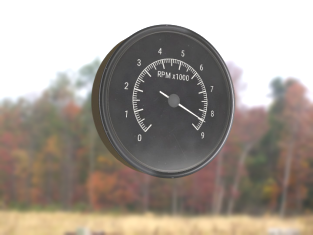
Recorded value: 8500,rpm
